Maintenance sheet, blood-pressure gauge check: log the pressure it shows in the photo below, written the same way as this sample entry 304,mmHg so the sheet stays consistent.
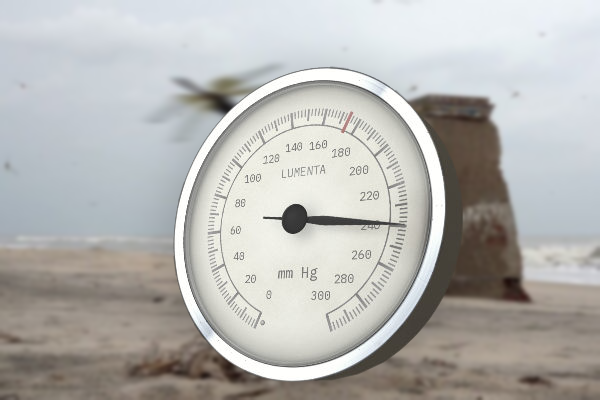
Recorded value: 240,mmHg
